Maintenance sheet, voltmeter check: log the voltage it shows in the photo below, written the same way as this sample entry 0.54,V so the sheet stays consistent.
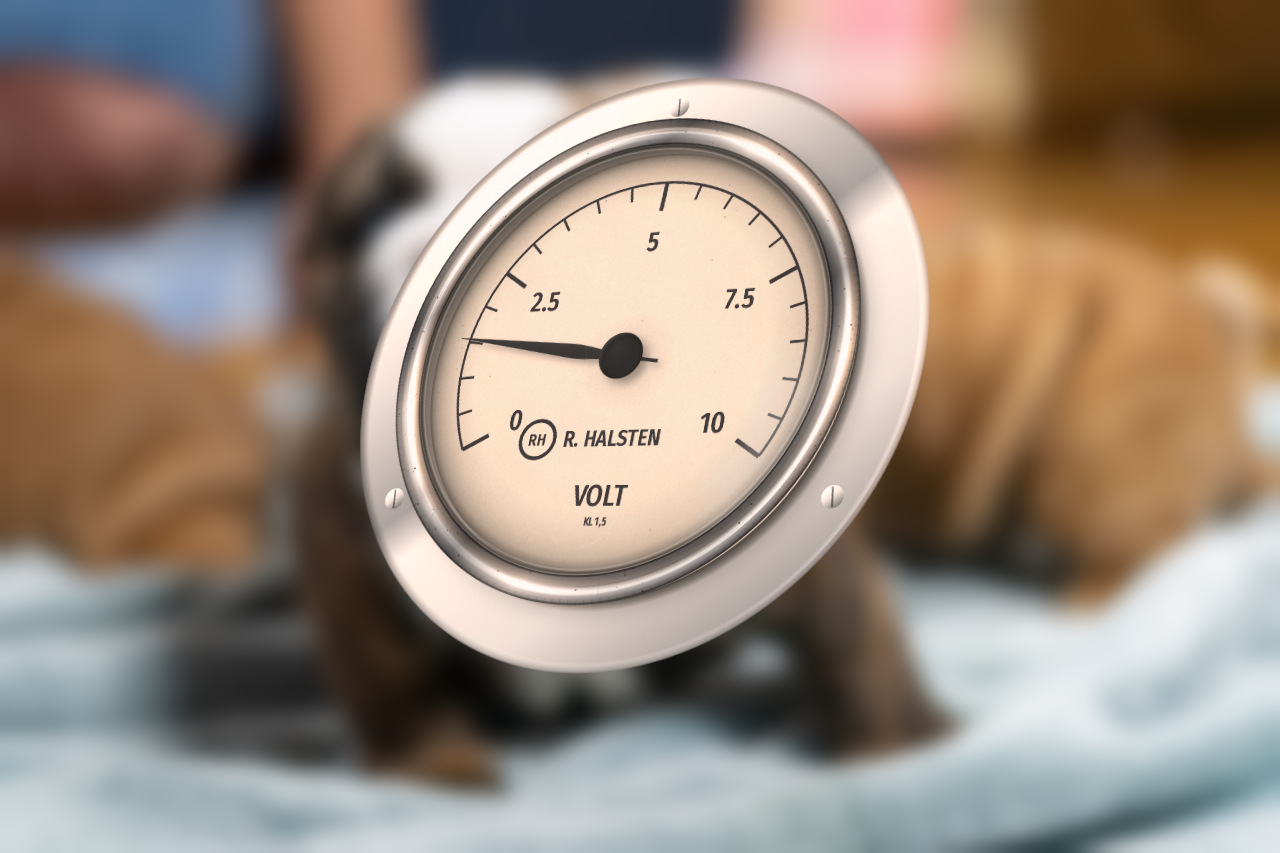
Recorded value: 1.5,V
